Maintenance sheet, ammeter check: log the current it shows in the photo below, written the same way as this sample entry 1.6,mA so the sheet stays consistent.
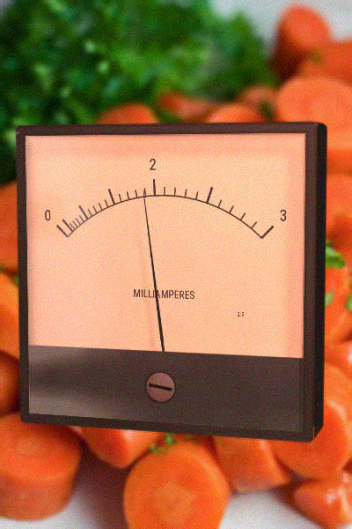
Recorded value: 1.9,mA
